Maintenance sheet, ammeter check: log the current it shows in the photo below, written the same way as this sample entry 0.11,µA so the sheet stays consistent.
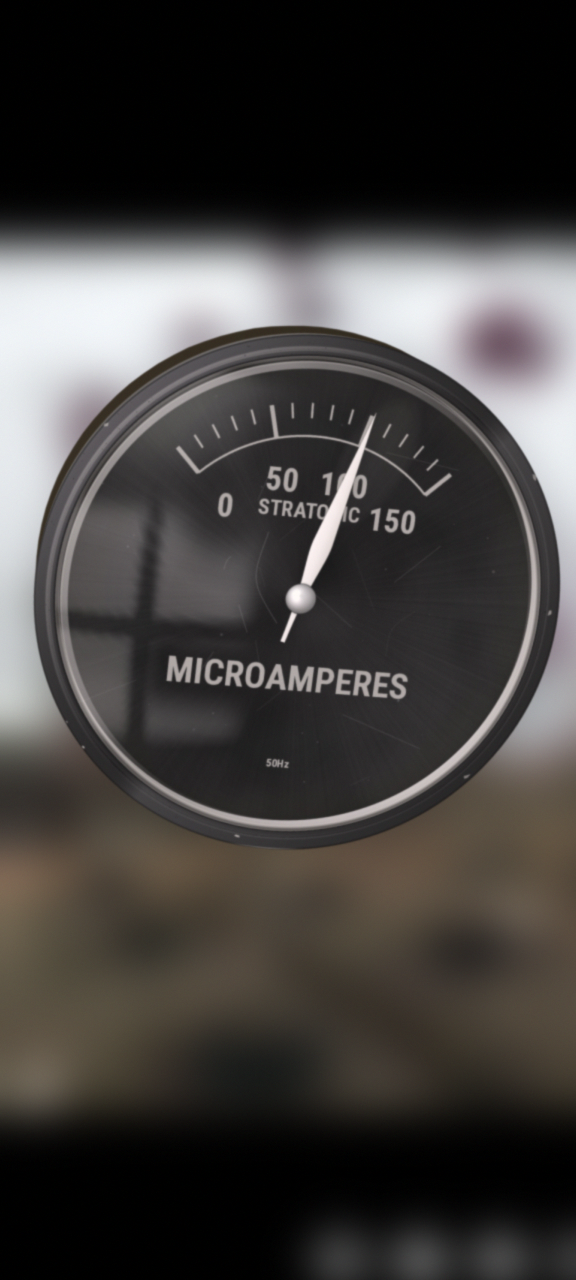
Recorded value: 100,µA
